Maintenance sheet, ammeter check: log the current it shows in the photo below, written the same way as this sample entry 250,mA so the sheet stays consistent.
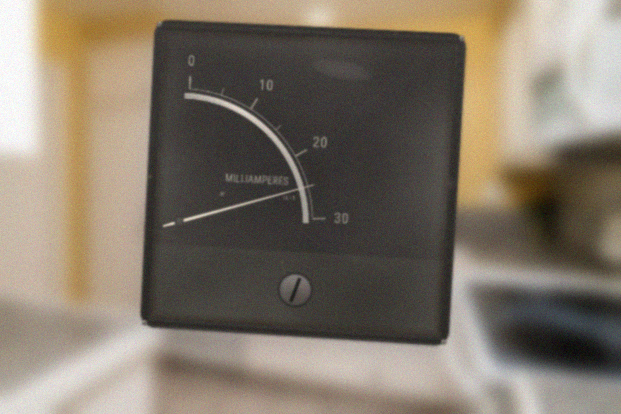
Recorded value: 25,mA
